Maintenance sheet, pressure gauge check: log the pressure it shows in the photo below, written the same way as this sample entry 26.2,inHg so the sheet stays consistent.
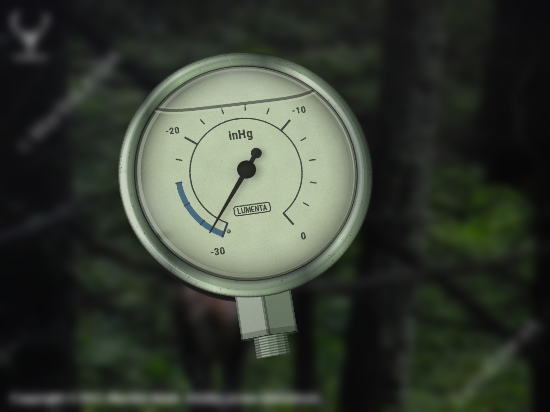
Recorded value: -29,inHg
